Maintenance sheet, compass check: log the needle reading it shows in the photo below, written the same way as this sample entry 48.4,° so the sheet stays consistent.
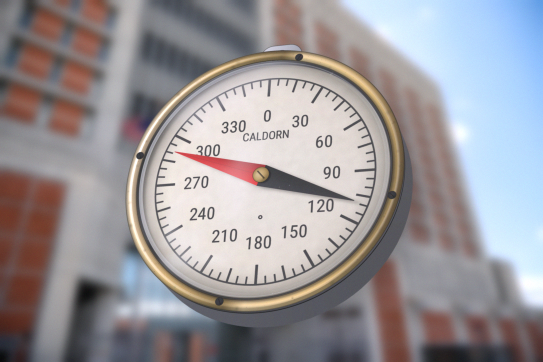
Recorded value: 290,°
